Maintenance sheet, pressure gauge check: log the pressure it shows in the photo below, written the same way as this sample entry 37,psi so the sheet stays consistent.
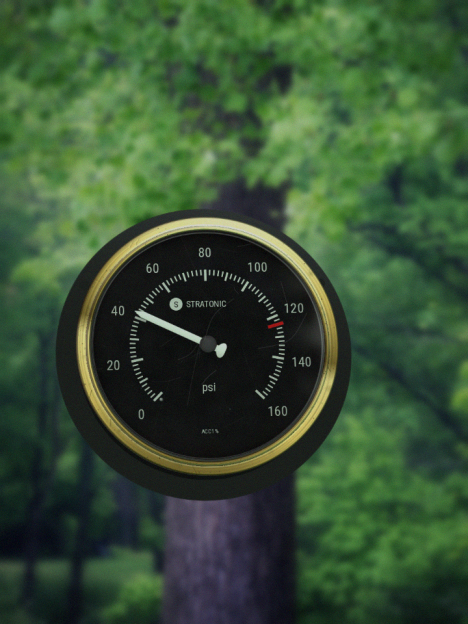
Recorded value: 42,psi
